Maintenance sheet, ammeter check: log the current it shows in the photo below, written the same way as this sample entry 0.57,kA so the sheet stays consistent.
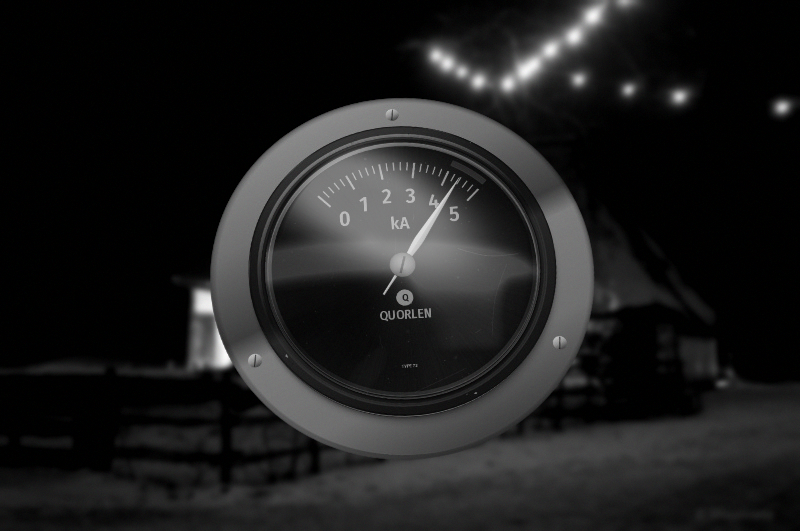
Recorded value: 4.4,kA
